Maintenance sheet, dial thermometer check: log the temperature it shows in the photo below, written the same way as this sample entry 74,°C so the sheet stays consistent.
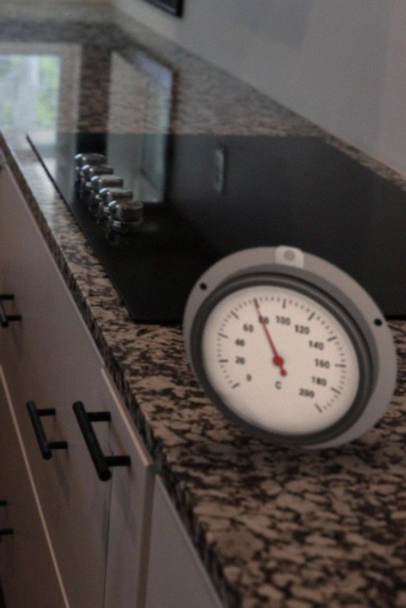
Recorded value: 80,°C
